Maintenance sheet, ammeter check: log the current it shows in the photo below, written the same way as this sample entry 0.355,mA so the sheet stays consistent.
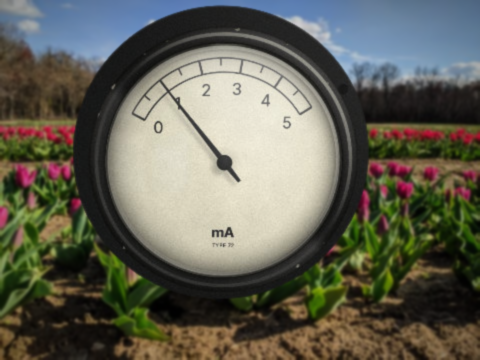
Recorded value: 1,mA
